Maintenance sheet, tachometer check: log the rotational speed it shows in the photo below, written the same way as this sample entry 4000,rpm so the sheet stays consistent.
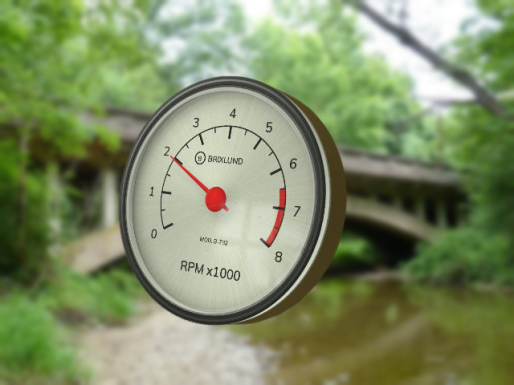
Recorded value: 2000,rpm
